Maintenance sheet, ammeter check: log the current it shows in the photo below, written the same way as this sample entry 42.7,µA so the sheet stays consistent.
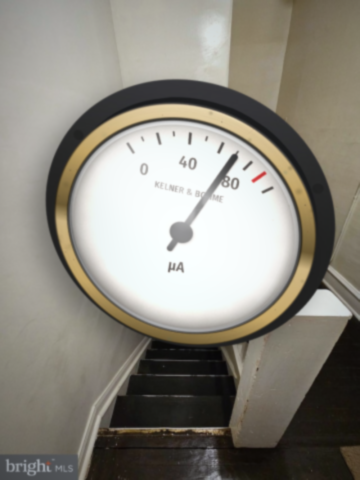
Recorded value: 70,µA
